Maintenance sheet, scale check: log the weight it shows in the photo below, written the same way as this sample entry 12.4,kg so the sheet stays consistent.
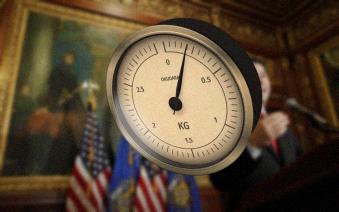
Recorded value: 0.2,kg
